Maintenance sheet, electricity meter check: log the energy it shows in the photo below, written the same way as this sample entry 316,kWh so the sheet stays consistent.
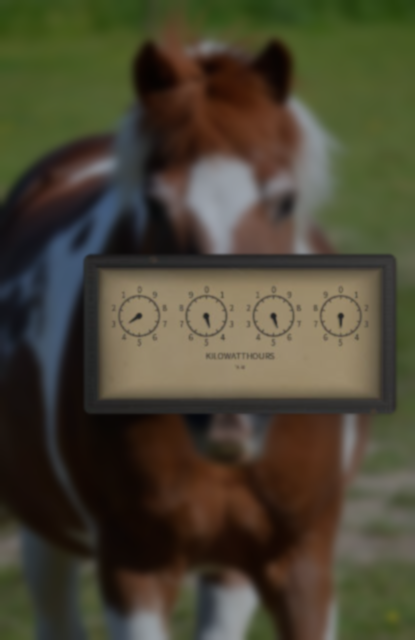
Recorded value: 3455,kWh
